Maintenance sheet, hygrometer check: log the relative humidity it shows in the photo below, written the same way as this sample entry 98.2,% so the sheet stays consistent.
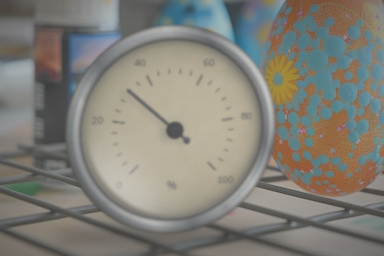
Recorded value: 32,%
